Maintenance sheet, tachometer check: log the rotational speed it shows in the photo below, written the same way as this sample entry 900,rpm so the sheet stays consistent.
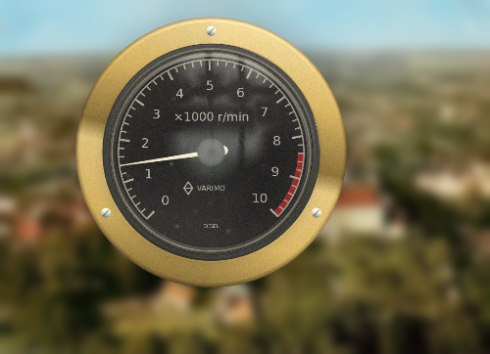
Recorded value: 1400,rpm
